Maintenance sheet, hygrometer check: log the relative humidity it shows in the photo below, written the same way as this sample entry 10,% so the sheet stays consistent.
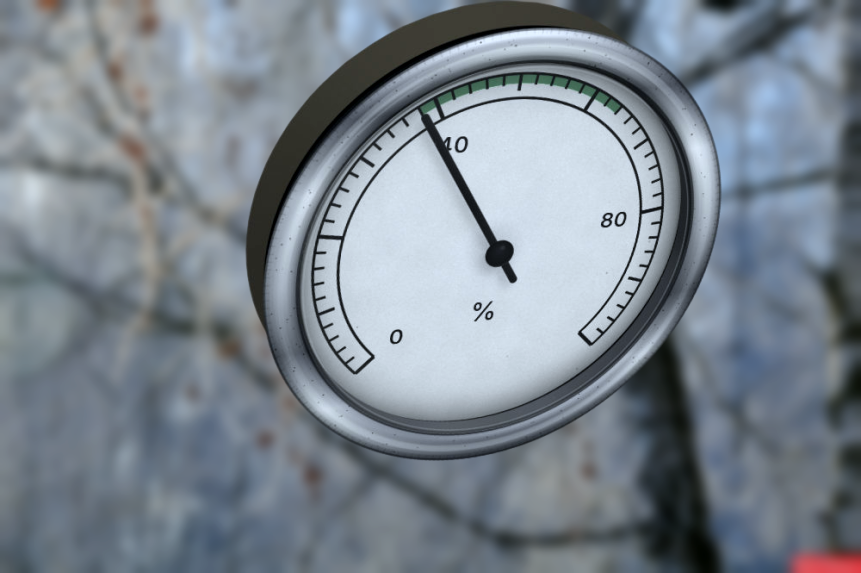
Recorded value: 38,%
